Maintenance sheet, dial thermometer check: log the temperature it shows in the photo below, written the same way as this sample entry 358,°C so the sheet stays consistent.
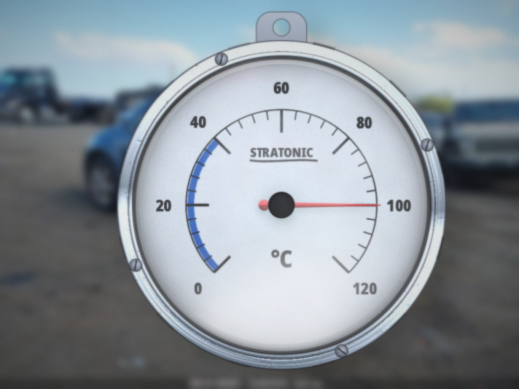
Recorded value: 100,°C
